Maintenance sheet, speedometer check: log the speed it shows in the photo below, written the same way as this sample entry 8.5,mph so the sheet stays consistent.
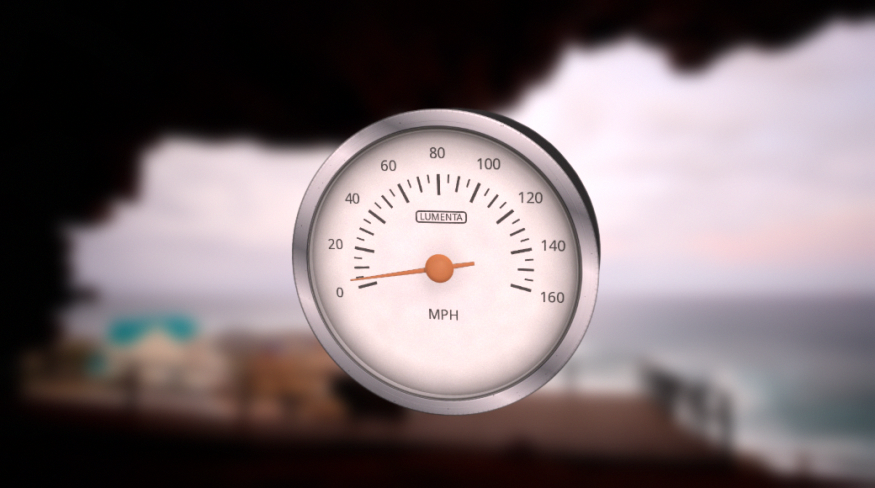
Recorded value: 5,mph
